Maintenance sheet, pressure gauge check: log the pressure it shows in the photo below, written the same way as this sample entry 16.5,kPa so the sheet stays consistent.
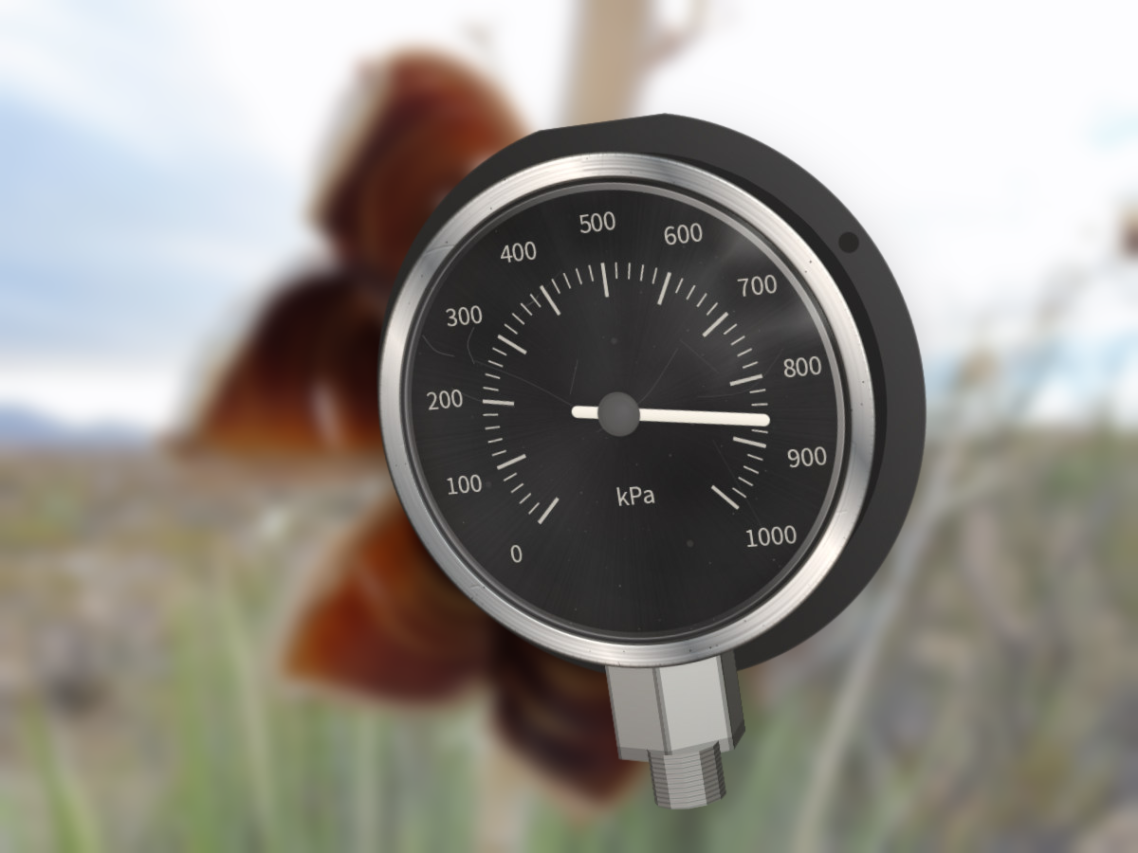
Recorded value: 860,kPa
